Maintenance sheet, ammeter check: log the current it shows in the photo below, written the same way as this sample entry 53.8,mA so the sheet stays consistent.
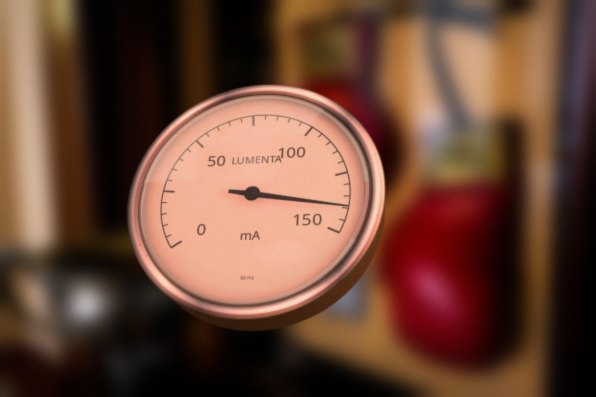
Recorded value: 140,mA
